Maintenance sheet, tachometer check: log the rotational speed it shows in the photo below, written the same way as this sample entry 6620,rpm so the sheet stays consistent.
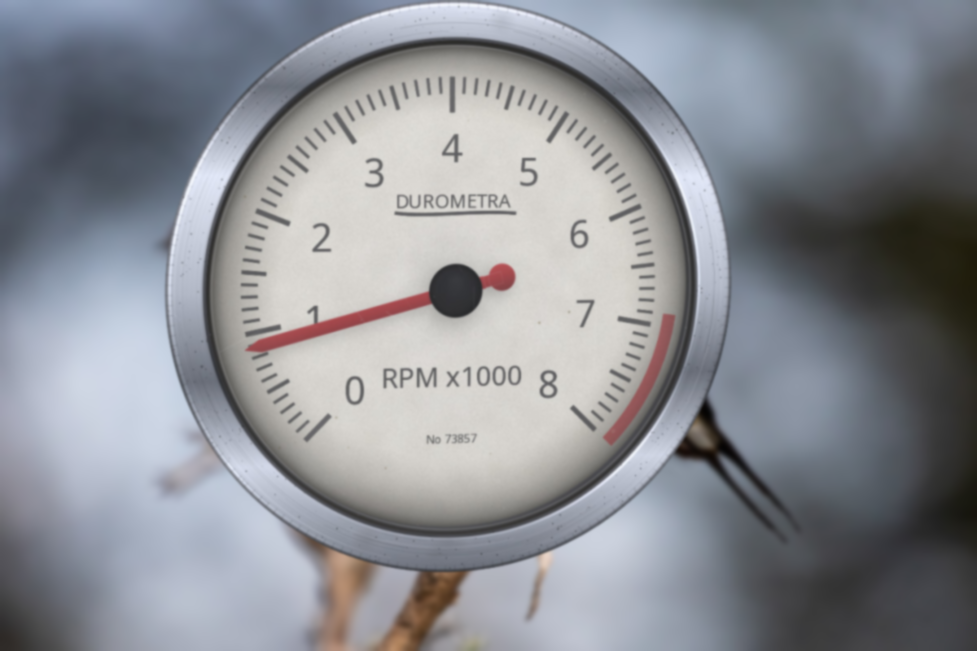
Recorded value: 900,rpm
